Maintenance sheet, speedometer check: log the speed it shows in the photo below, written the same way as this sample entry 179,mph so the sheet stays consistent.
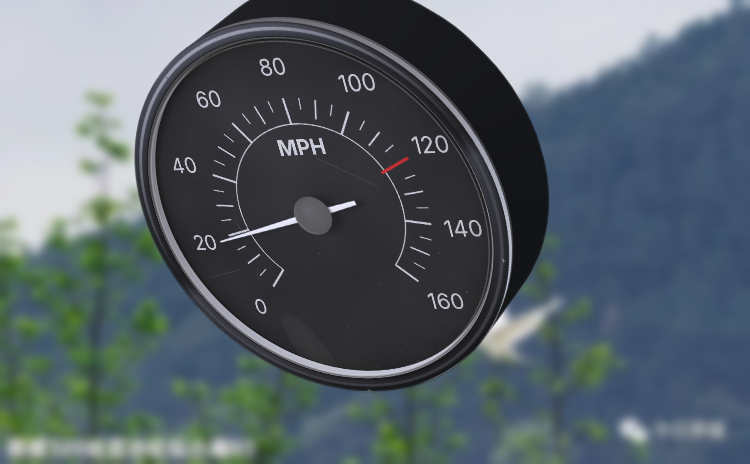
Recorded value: 20,mph
